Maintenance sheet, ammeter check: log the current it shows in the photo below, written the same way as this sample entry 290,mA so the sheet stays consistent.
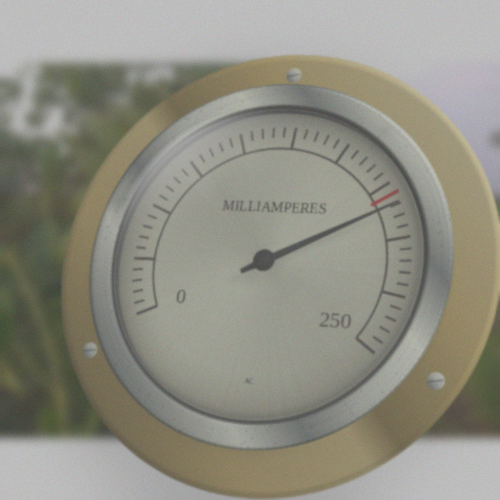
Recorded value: 185,mA
